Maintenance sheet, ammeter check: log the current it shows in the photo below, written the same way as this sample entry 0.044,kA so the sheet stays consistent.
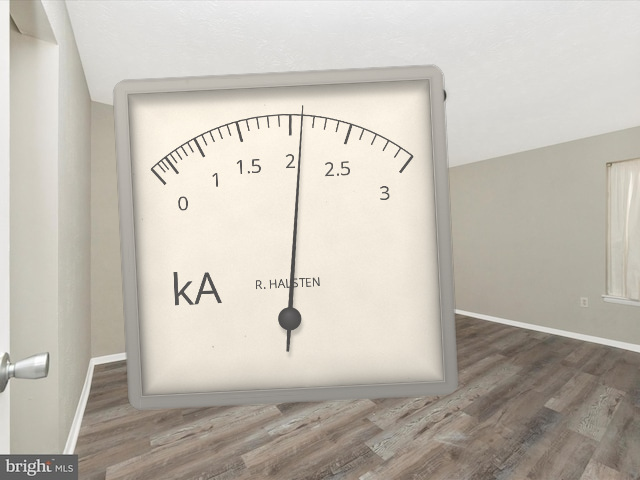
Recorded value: 2.1,kA
